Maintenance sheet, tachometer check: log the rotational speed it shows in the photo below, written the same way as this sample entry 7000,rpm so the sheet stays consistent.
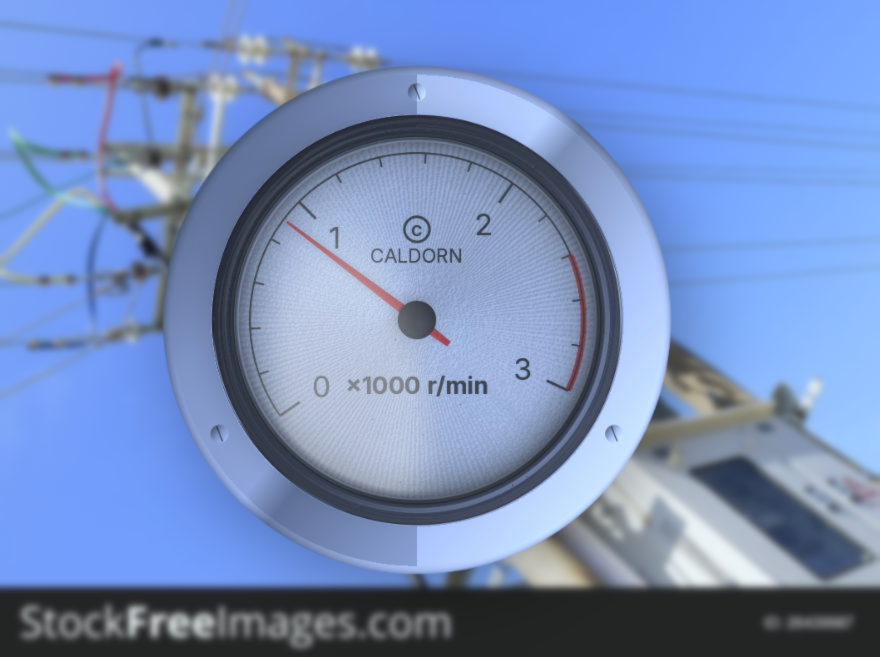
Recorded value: 900,rpm
